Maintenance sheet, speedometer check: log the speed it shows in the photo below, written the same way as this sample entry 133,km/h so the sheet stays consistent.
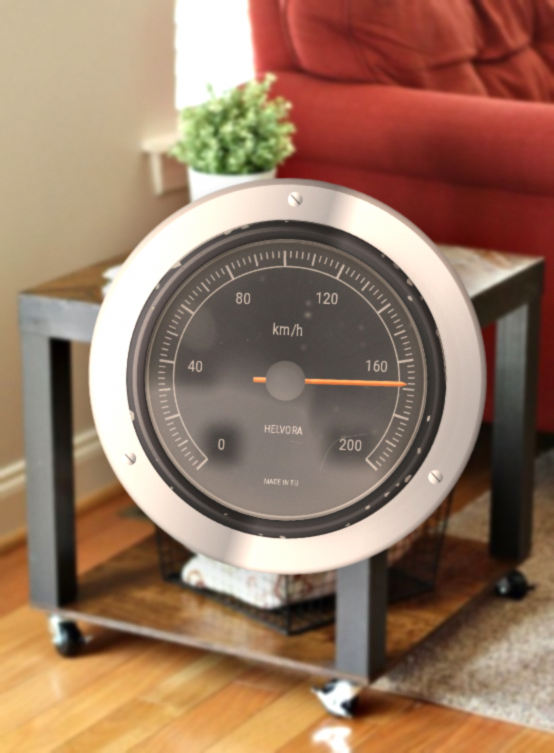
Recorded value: 168,km/h
